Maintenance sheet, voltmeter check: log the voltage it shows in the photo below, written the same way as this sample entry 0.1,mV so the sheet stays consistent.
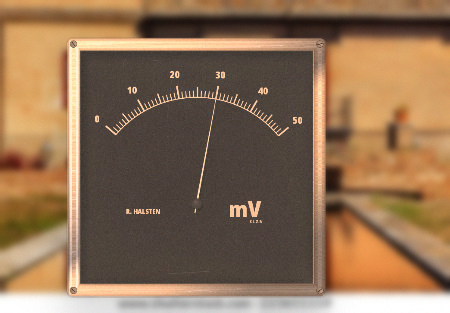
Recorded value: 30,mV
